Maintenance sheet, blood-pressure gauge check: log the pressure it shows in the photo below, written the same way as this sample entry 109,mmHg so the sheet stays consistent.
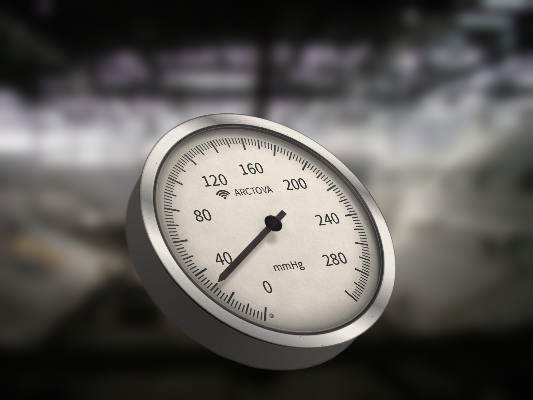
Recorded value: 30,mmHg
